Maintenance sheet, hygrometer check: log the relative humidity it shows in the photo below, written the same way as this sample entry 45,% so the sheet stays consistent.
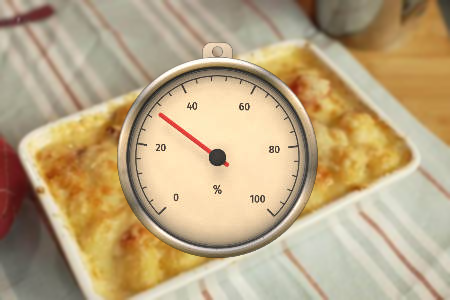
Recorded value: 30,%
